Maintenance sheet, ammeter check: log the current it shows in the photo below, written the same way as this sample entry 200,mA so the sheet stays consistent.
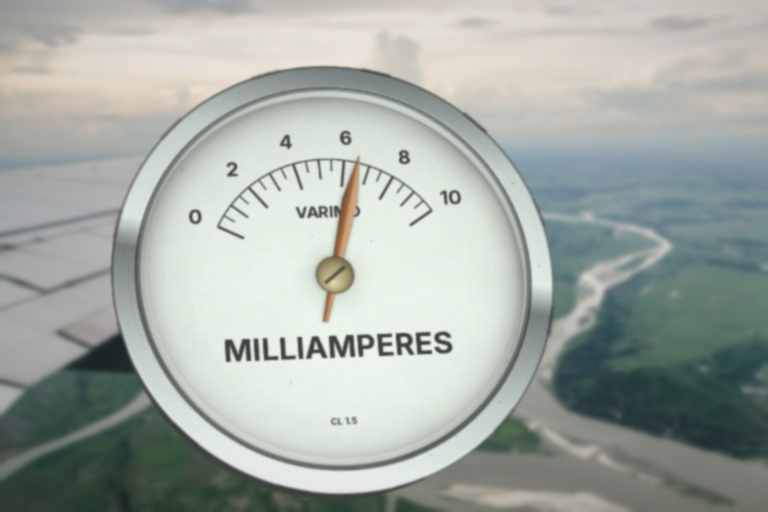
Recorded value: 6.5,mA
